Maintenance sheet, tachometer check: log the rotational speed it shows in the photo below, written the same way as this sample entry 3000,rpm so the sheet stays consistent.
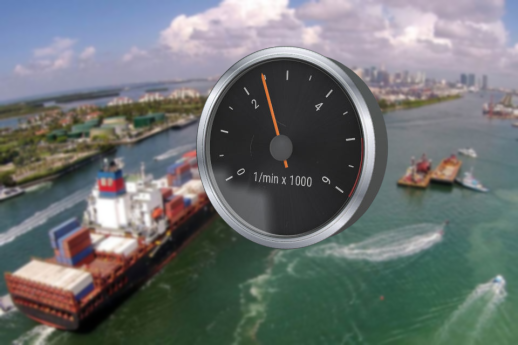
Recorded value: 2500,rpm
